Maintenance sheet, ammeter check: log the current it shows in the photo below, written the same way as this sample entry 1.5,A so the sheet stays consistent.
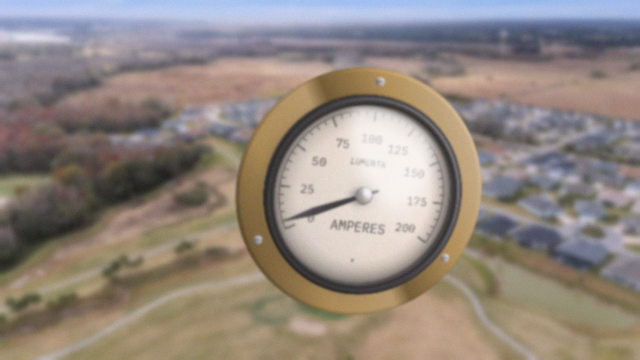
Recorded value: 5,A
